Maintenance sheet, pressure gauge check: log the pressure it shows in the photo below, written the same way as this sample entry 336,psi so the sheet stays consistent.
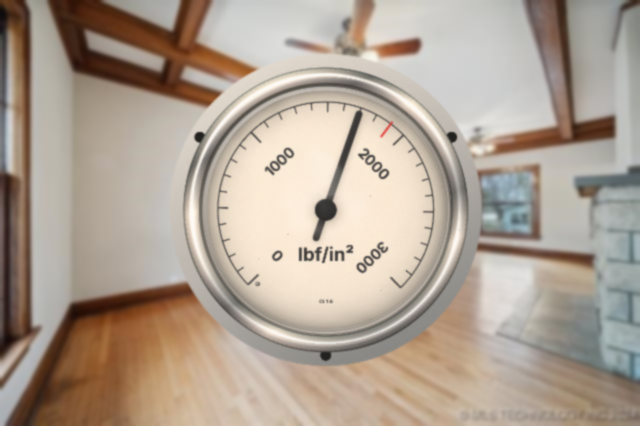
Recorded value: 1700,psi
